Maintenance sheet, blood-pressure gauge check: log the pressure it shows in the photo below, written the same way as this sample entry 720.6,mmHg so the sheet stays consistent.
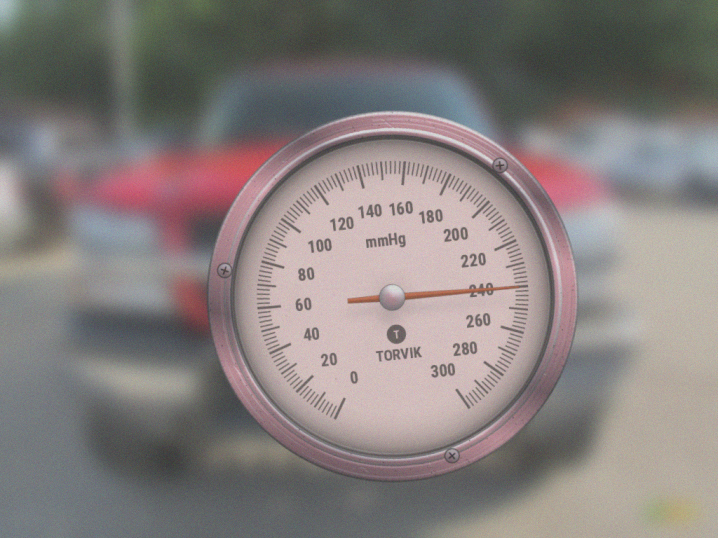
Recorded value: 240,mmHg
